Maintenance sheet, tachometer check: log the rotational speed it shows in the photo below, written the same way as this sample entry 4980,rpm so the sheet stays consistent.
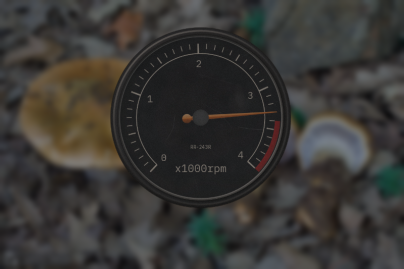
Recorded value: 3300,rpm
